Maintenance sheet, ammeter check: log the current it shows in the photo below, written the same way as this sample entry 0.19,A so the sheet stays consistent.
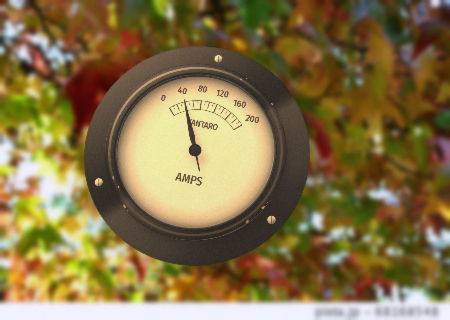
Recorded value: 40,A
